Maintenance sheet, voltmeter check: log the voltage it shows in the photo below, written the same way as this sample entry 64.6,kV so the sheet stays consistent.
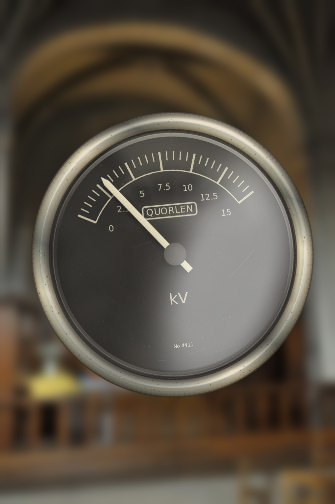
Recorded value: 3,kV
